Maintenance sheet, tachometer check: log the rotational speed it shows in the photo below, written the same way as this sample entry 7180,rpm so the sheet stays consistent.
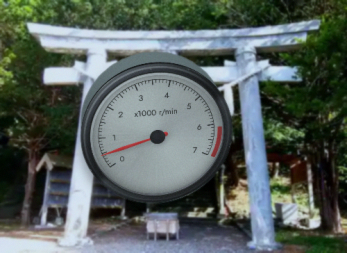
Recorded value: 500,rpm
